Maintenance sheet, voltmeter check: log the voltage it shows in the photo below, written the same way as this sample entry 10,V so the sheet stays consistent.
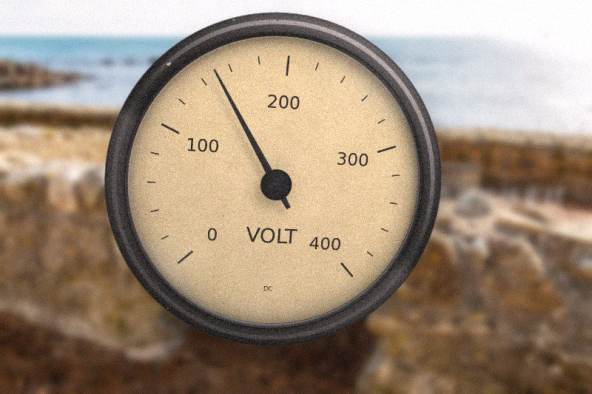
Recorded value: 150,V
